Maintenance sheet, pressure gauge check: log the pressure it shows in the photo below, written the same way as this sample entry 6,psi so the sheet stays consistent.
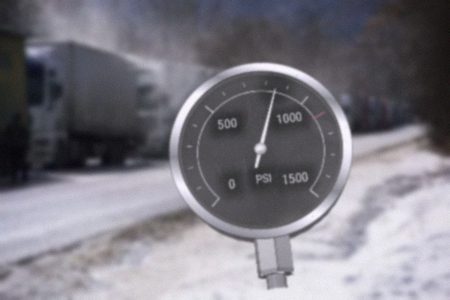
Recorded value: 850,psi
